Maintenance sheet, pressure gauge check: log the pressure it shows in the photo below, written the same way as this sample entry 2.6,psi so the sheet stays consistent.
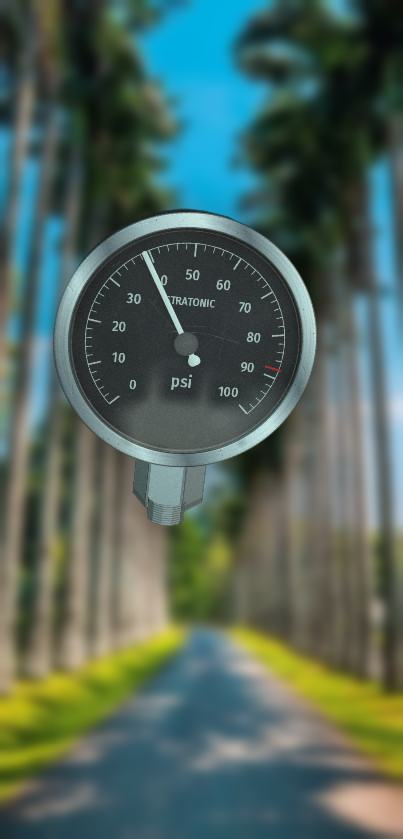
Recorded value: 39,psi
